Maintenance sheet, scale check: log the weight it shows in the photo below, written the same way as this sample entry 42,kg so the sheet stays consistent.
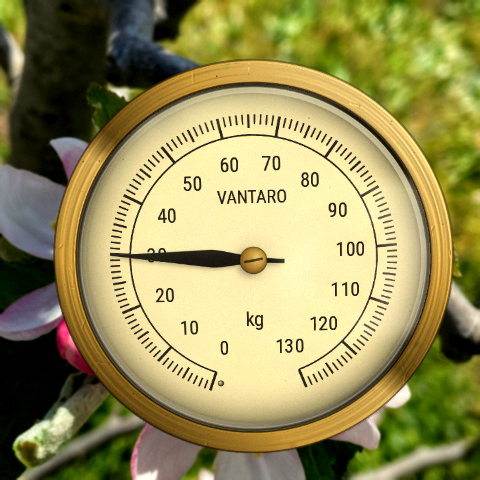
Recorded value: 30,kg
